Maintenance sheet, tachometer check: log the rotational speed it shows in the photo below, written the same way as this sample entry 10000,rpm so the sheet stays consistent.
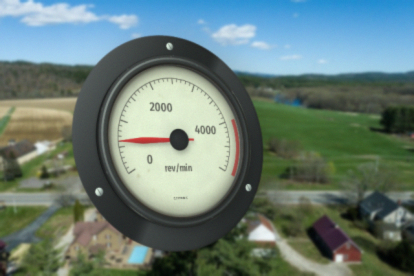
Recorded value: 600,rpm
